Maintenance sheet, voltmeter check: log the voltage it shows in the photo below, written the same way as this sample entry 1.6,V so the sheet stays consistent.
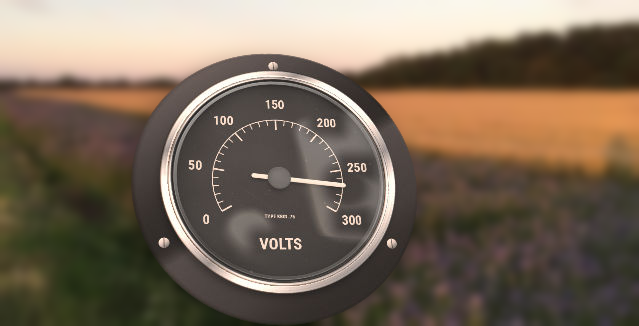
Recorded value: 270,V
